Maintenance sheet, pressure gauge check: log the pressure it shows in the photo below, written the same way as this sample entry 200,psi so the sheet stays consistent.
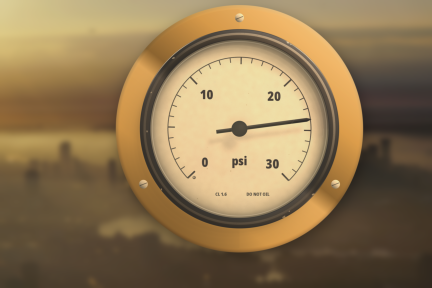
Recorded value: 24,psi
